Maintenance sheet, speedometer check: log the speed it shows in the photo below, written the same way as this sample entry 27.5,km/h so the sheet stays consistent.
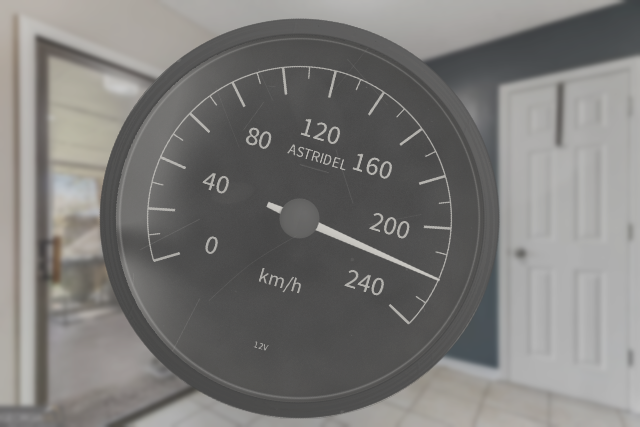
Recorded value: 220,km/h
